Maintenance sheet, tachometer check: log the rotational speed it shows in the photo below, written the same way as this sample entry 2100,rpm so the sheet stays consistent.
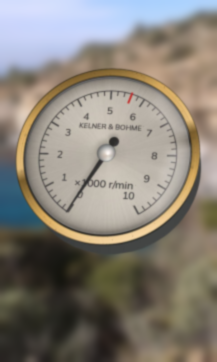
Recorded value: 0,rpm
